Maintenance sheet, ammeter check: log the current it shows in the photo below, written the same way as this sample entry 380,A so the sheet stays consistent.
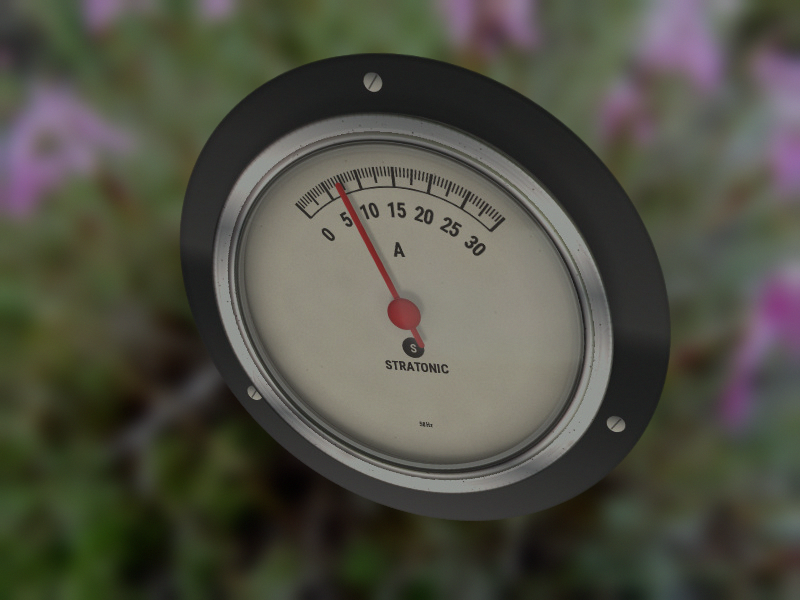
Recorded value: 7.5,A
